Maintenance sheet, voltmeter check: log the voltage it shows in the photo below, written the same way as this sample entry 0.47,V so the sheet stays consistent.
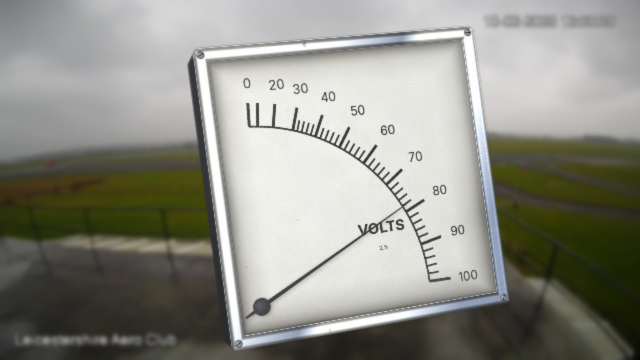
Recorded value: 78,V
